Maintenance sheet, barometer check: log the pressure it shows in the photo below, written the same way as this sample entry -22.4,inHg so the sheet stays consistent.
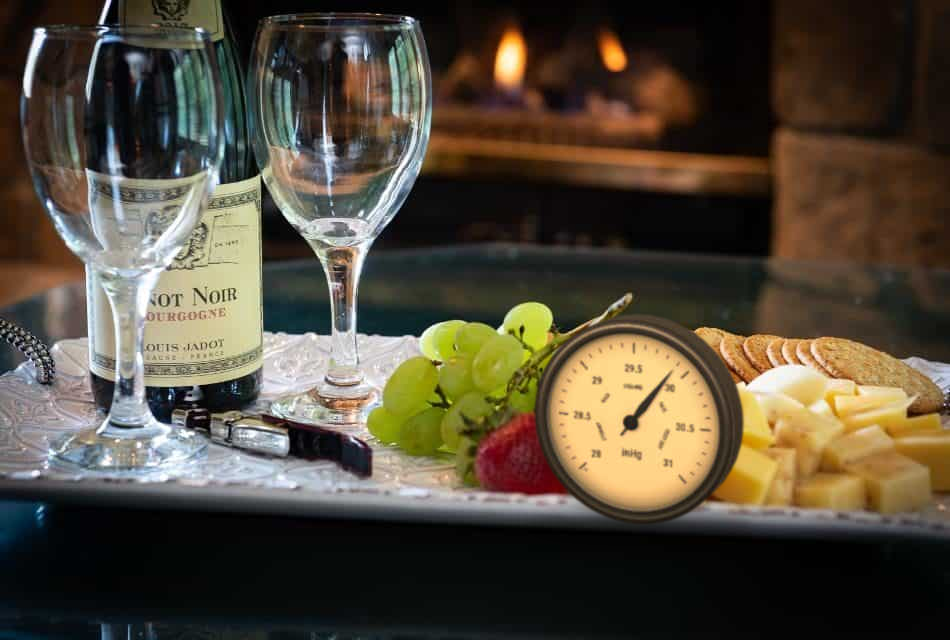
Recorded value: 29.9,inHg
